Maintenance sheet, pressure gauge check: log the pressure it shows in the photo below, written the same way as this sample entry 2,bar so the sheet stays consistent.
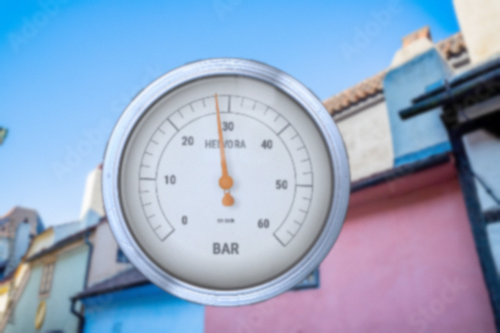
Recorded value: 28,bar
